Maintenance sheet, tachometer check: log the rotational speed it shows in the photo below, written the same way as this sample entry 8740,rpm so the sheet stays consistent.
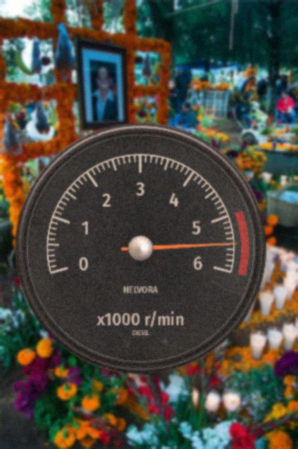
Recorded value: 5500,rpm
